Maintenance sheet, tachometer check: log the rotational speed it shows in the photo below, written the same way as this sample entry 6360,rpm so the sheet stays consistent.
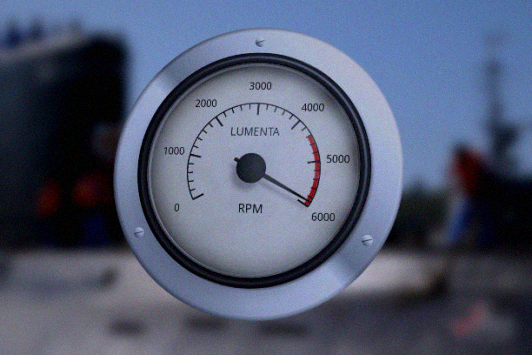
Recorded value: 5900,rpm
